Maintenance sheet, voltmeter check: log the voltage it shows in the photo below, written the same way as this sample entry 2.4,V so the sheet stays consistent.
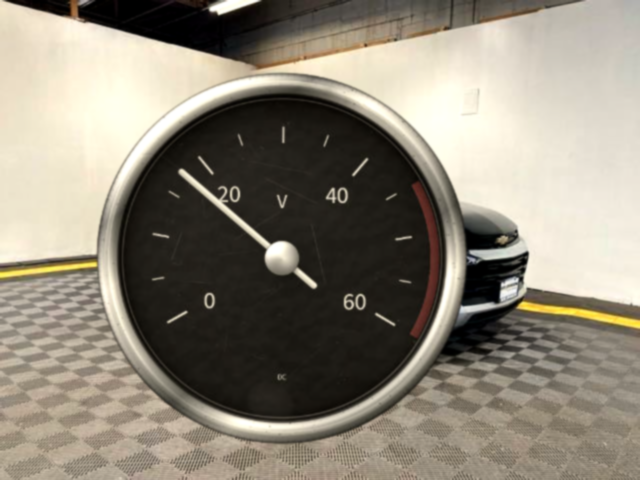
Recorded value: 17.5,V
